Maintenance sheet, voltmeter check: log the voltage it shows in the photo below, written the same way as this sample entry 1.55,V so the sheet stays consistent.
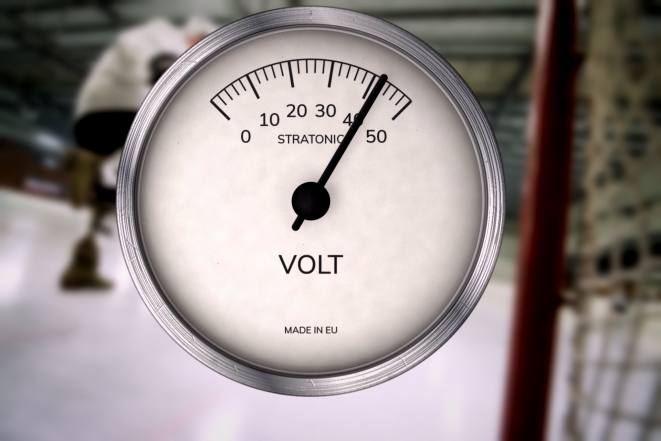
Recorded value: 42,V
